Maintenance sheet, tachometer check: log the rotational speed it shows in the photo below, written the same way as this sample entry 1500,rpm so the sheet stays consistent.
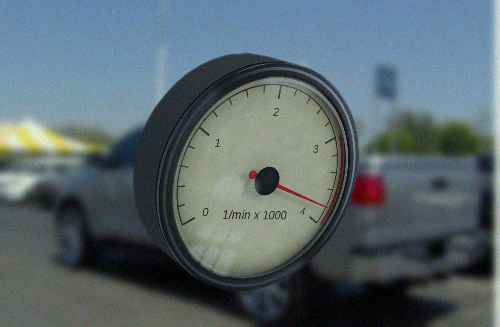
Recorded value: 3800,rpm
